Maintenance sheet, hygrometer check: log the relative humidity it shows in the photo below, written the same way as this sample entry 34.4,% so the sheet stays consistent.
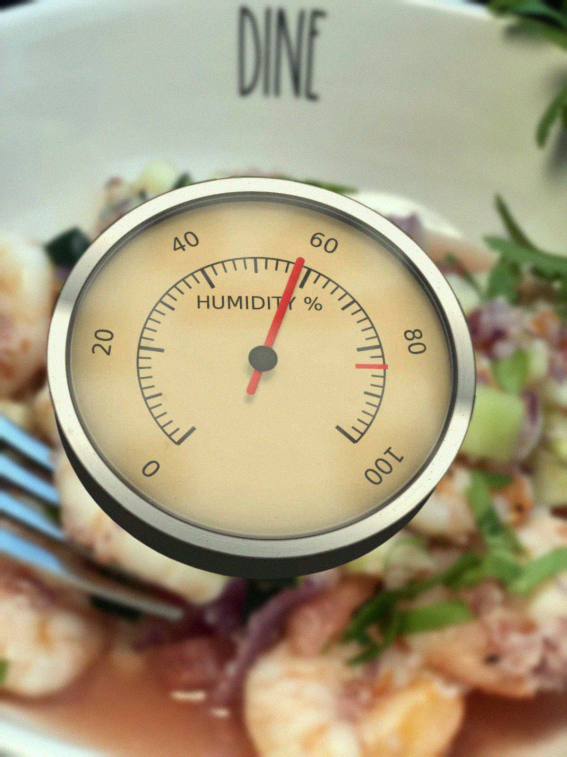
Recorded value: 58,%
